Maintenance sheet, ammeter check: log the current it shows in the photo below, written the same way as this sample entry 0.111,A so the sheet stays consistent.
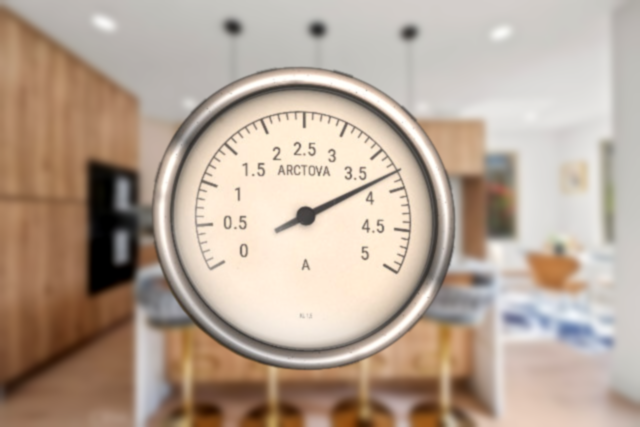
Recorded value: 3.8,A
